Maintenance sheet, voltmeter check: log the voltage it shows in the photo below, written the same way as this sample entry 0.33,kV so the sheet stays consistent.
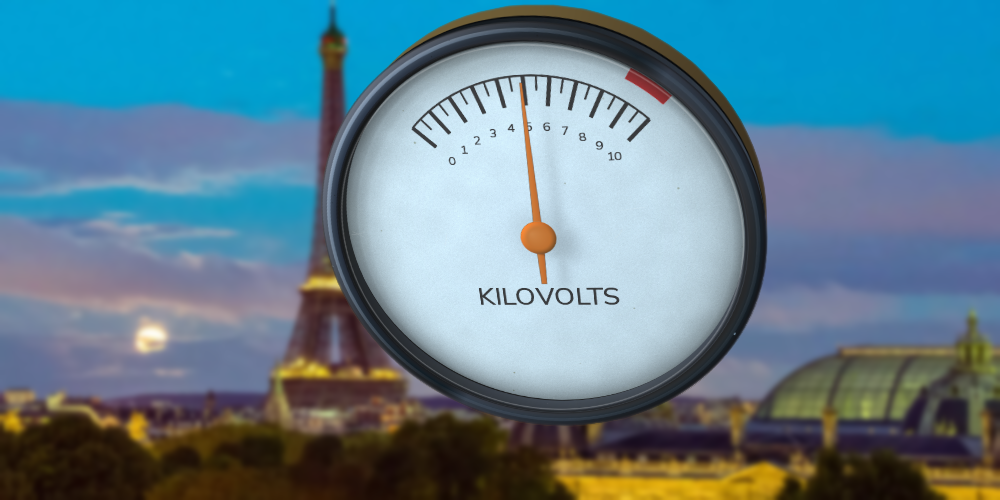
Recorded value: 5,kV
